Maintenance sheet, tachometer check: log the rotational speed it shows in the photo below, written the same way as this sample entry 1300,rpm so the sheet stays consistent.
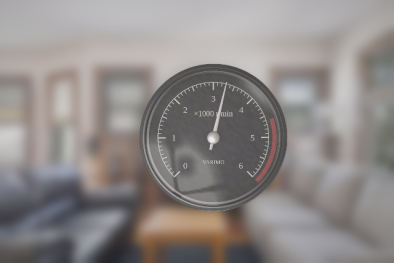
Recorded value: 3300,rpm
